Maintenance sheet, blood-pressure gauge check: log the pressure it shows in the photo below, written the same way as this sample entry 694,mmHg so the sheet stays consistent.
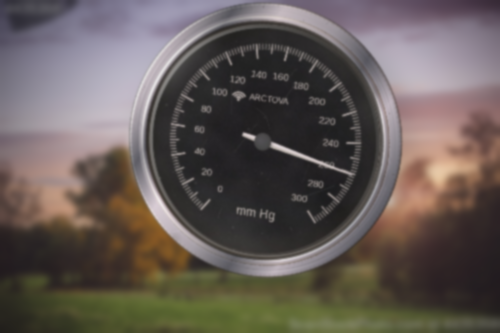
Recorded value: 260,mmHg
